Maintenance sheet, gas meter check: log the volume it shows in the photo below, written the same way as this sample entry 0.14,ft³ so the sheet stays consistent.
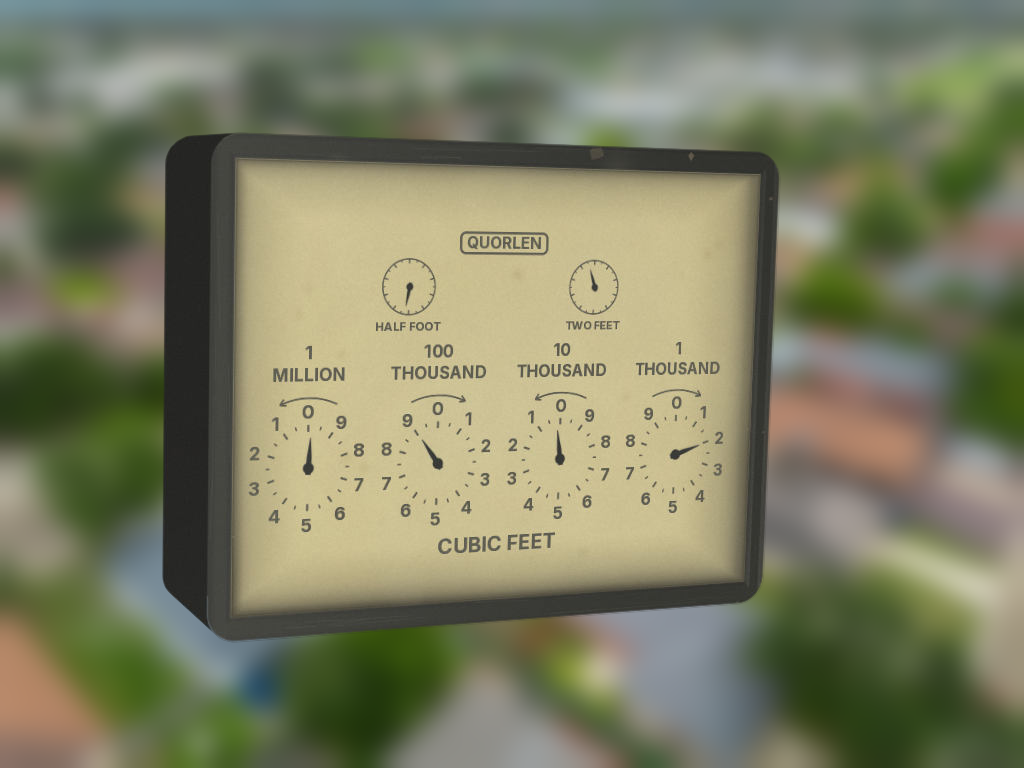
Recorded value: 990200,ft³
